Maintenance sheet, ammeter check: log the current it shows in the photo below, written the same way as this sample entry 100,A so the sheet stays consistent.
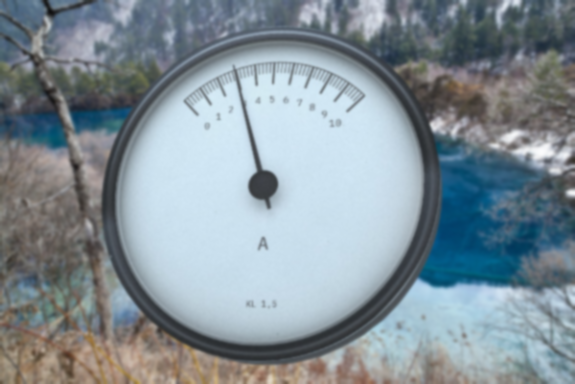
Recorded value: 3,A
